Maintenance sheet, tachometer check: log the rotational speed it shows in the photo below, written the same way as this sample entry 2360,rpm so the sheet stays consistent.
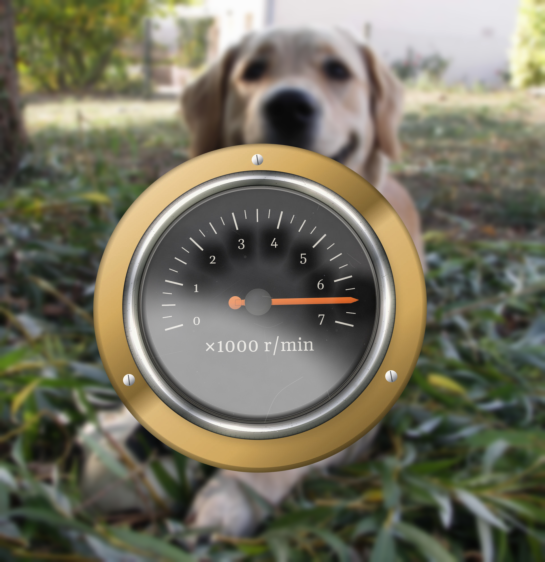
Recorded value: 6500,rpm
